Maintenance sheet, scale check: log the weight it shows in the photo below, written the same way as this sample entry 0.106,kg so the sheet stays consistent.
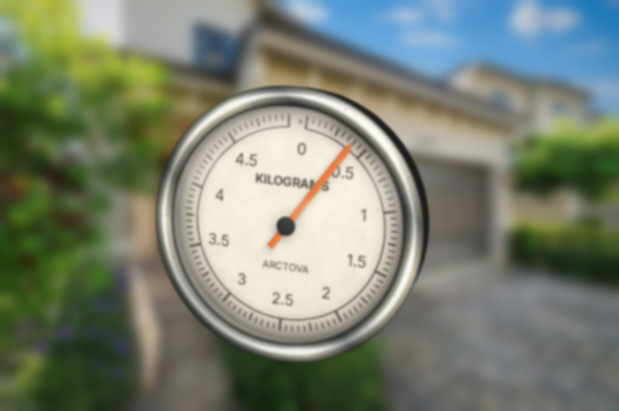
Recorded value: 0.4,kg
